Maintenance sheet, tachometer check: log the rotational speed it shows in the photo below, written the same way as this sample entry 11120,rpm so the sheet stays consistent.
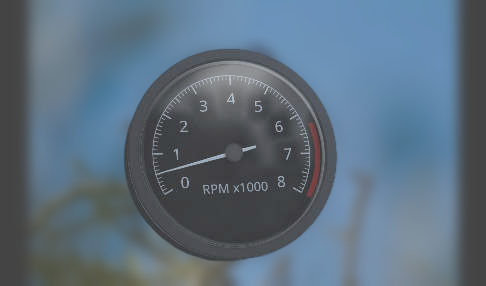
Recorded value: 500,rpm
